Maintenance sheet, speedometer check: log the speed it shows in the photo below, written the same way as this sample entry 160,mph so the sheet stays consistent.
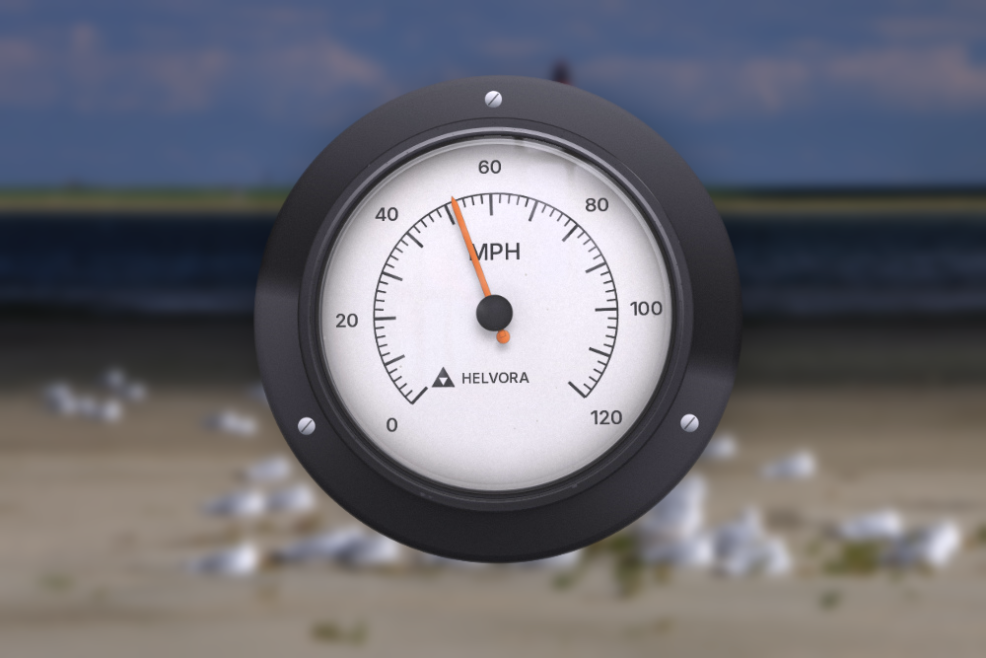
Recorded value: 52,mph
